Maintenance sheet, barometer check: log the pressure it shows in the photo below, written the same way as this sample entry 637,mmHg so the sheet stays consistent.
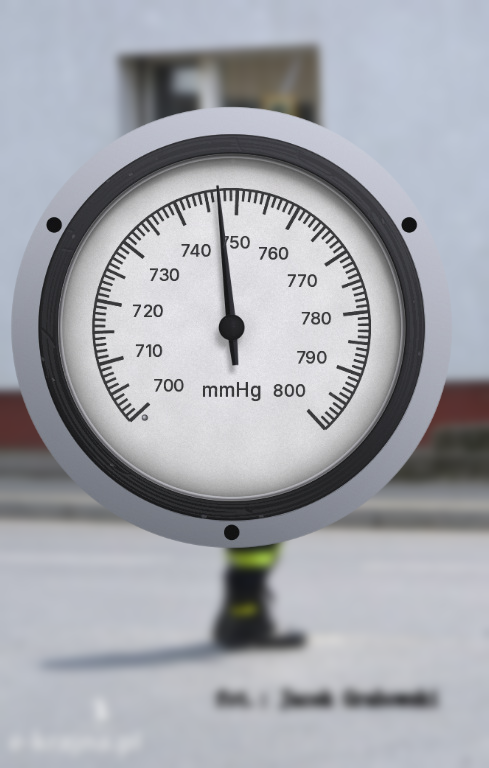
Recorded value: 747,mmHg
